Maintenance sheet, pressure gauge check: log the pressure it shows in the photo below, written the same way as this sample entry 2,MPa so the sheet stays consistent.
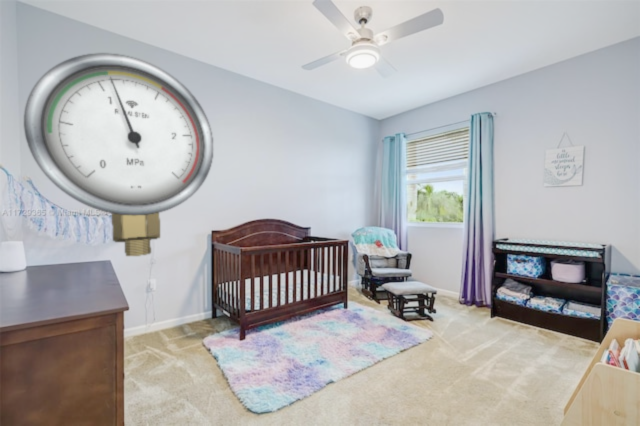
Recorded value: 1.1,MPa
